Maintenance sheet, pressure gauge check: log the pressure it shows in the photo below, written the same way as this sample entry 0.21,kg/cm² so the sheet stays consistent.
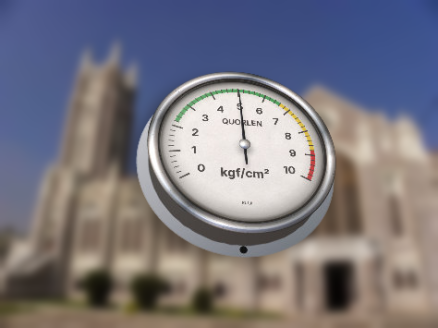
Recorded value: 5,kg/cm²
